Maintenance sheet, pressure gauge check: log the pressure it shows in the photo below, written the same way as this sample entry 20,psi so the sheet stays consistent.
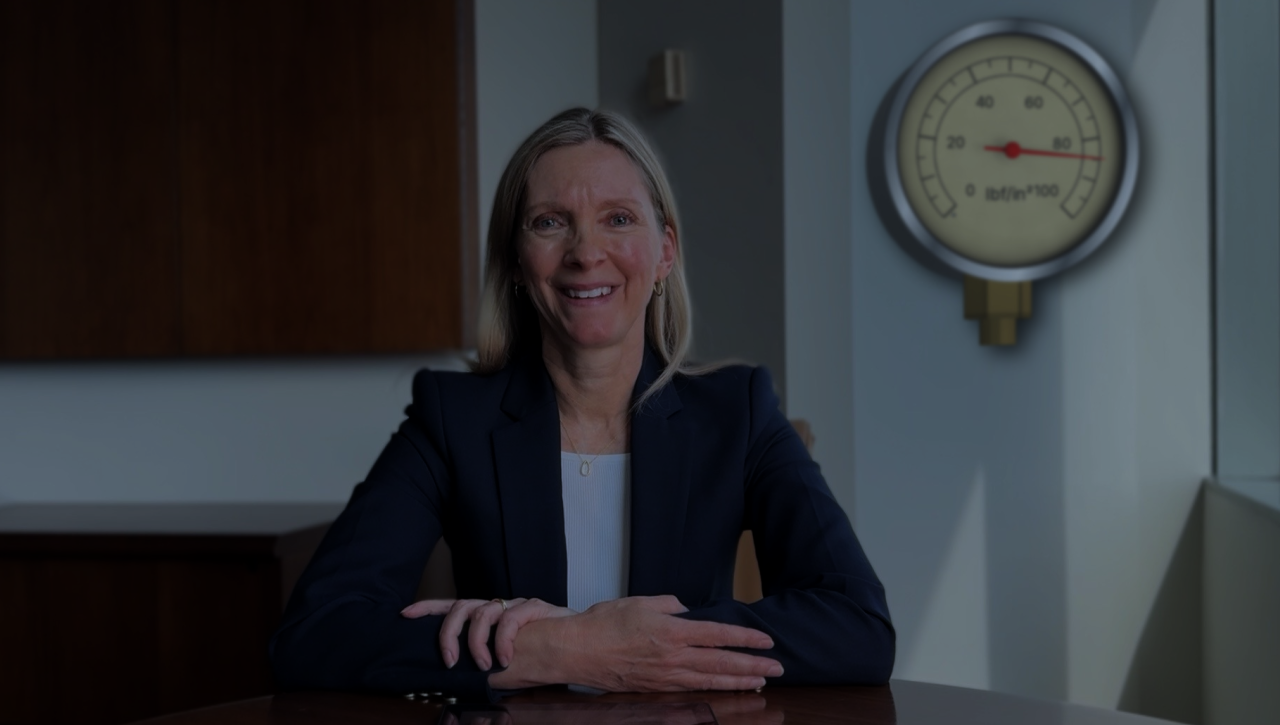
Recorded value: 85,psi
